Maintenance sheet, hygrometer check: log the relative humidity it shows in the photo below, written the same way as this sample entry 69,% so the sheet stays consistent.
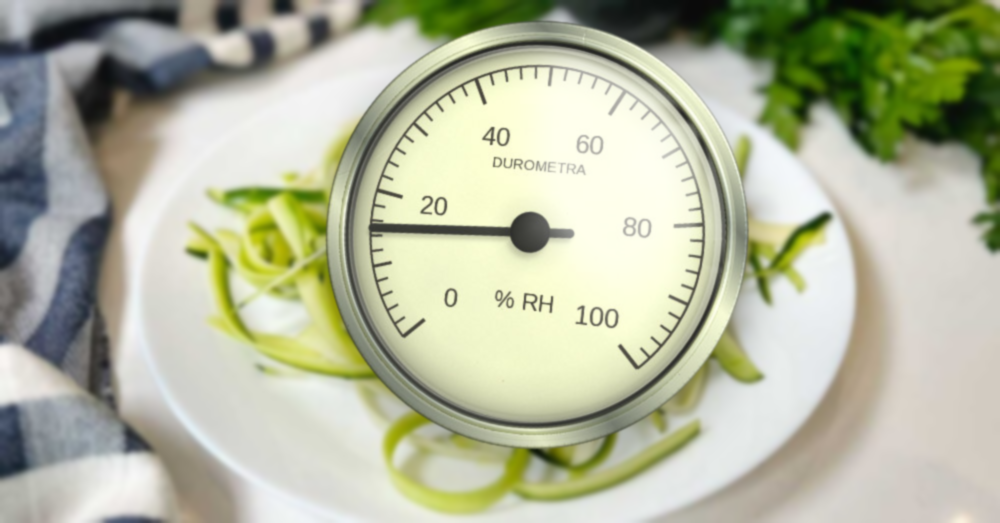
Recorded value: 15,%
